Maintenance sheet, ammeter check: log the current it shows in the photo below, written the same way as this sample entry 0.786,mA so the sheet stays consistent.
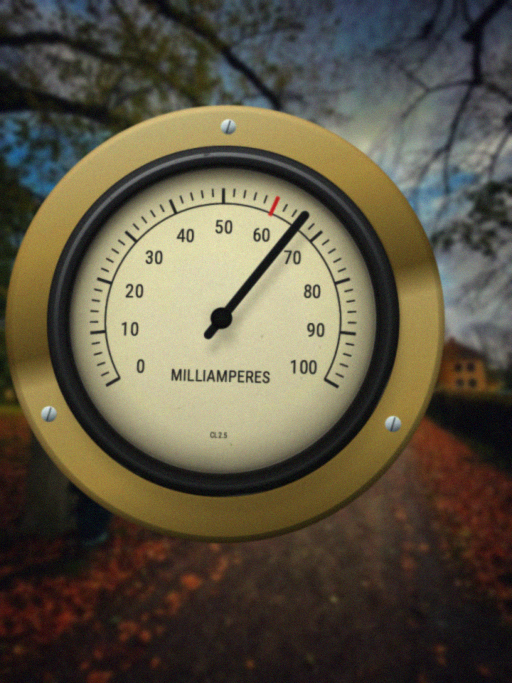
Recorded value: 66,mA
